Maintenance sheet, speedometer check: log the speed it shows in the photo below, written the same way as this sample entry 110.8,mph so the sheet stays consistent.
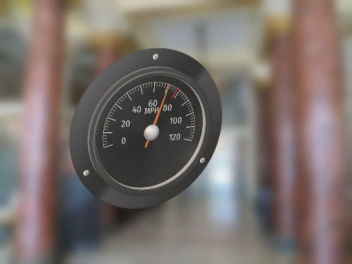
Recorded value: 70,mph
